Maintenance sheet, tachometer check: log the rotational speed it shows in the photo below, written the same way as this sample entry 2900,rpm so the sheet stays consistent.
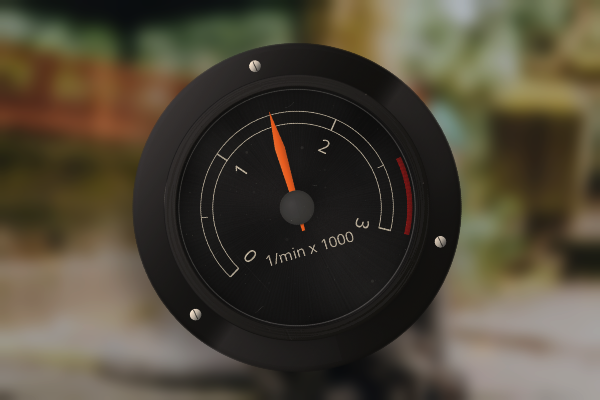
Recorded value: 1500,rpm
